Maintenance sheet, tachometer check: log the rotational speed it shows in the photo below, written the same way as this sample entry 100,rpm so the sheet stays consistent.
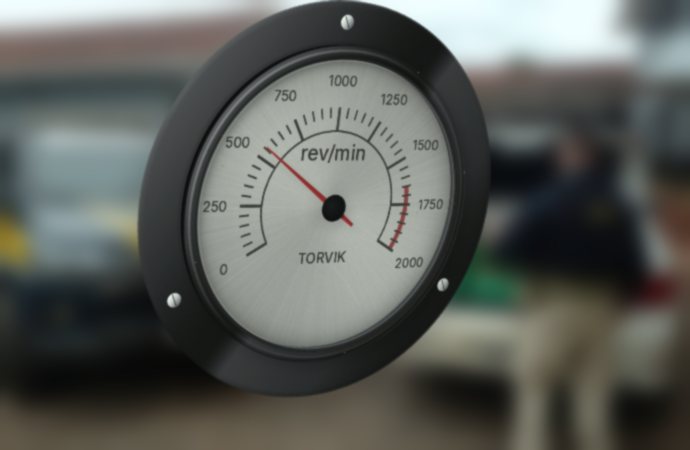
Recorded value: 550,rpm
